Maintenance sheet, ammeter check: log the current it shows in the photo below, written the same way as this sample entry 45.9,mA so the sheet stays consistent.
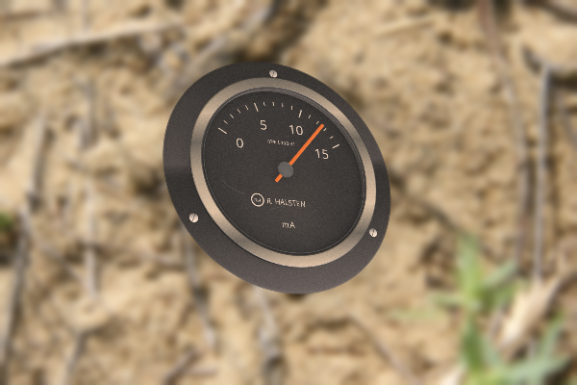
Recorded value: 12.5,mA
